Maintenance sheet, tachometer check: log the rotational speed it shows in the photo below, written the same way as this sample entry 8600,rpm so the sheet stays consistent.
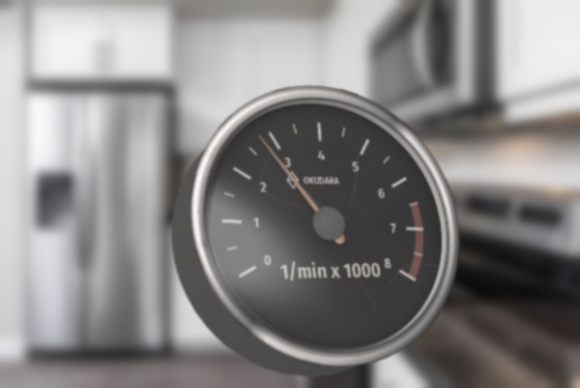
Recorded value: 2750,rpm
